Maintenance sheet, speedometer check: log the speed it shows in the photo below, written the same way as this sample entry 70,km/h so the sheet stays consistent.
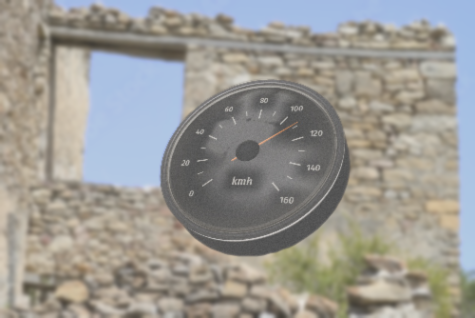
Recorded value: 110,km/h
